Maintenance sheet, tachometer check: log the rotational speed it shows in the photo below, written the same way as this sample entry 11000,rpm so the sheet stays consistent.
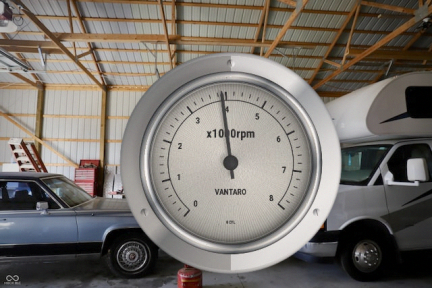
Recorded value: 3900,rpm
